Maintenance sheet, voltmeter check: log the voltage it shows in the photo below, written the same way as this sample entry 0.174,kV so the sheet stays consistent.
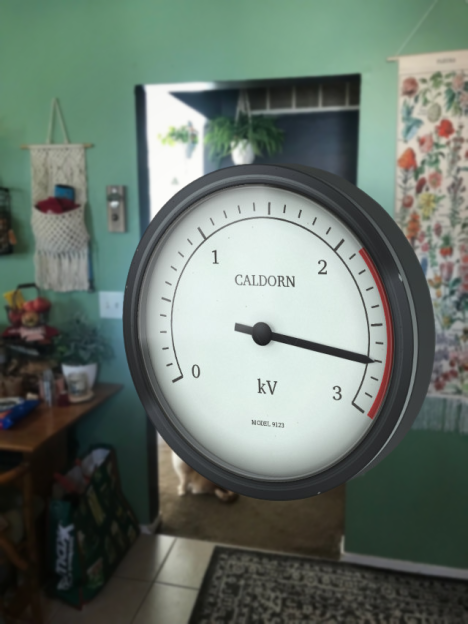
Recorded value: 2.7,kV
